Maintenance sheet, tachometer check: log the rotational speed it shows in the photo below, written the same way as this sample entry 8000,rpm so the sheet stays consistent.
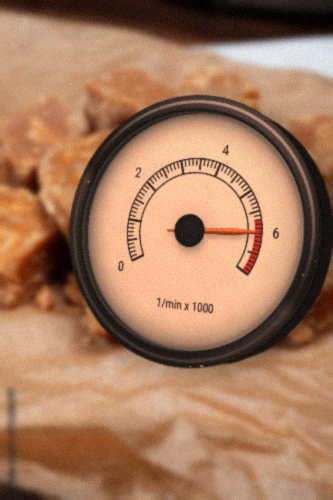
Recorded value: 6000,rpm
